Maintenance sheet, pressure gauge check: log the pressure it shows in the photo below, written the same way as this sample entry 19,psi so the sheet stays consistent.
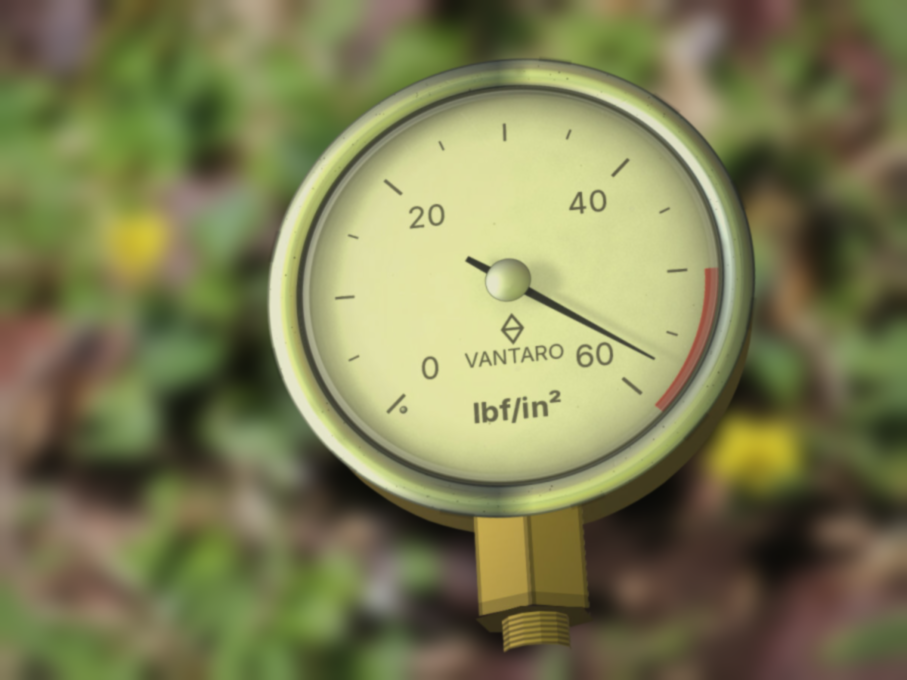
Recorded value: 57.5,psi
